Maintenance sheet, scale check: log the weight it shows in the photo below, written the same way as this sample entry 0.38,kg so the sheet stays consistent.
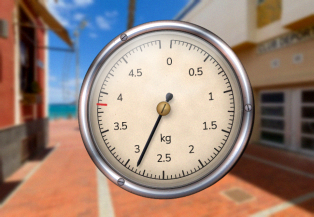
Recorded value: 2.85,kg
